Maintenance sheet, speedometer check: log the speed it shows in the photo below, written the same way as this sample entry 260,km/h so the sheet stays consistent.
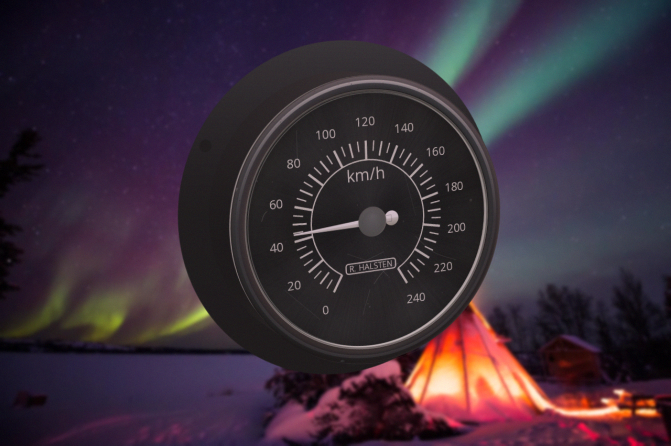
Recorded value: 45,km/h
